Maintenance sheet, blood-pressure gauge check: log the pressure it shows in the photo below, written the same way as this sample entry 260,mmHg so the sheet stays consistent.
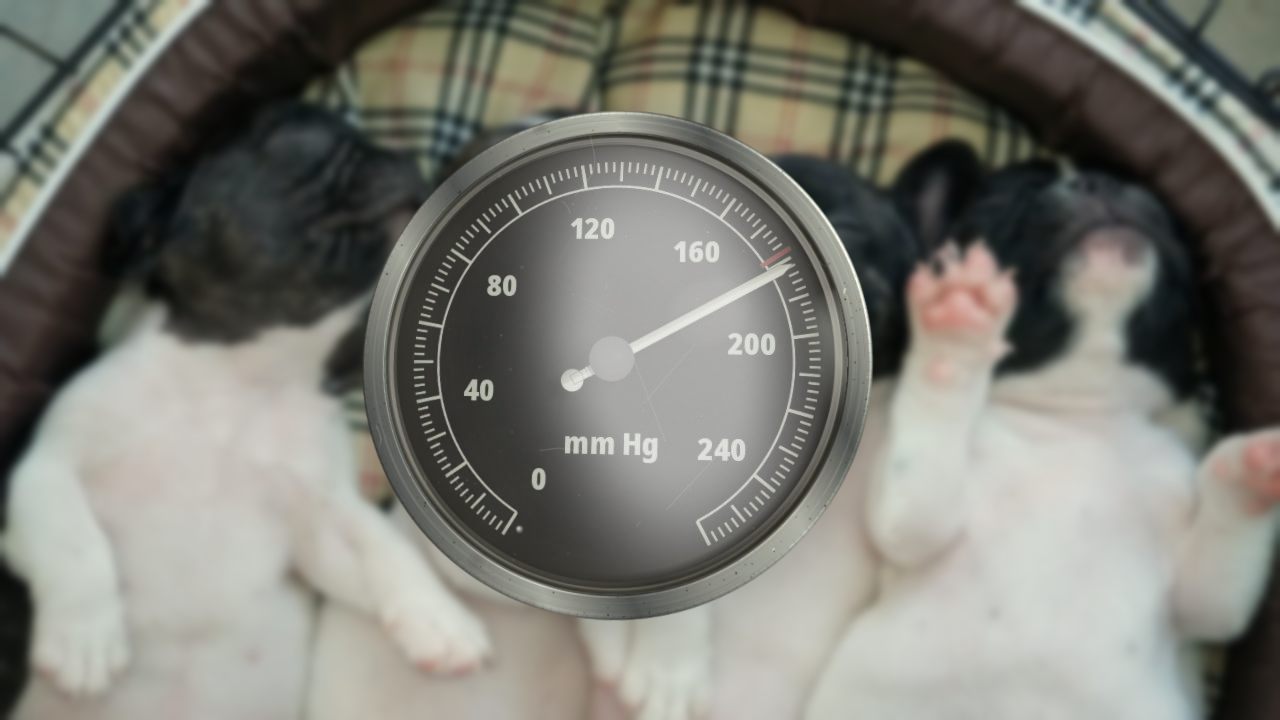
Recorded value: 182,mmHg
